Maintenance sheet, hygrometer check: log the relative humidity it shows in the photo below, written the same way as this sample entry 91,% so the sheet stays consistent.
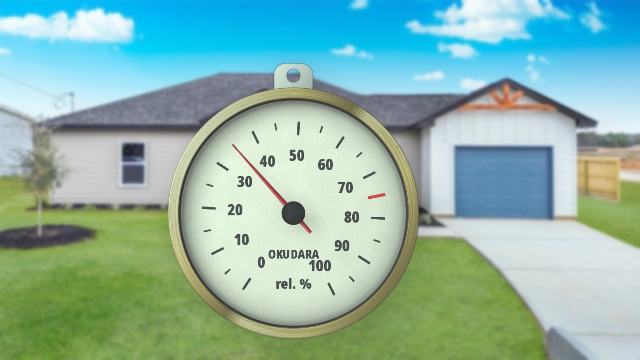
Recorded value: 35,%
